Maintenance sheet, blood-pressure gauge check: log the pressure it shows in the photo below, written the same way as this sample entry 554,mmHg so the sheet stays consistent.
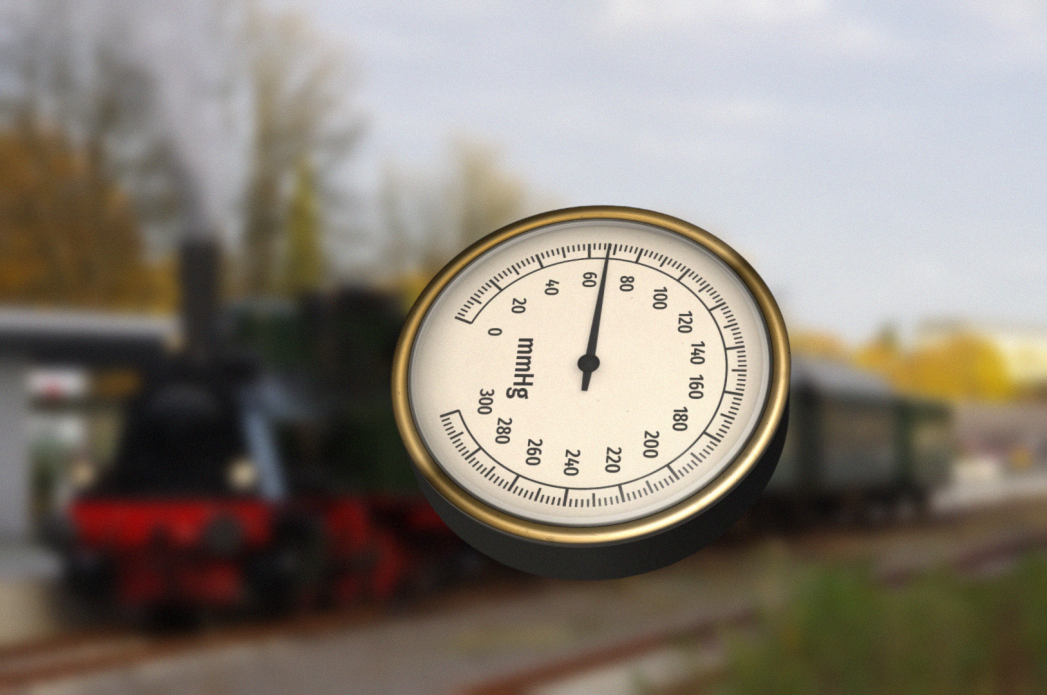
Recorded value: 68,mmHg
